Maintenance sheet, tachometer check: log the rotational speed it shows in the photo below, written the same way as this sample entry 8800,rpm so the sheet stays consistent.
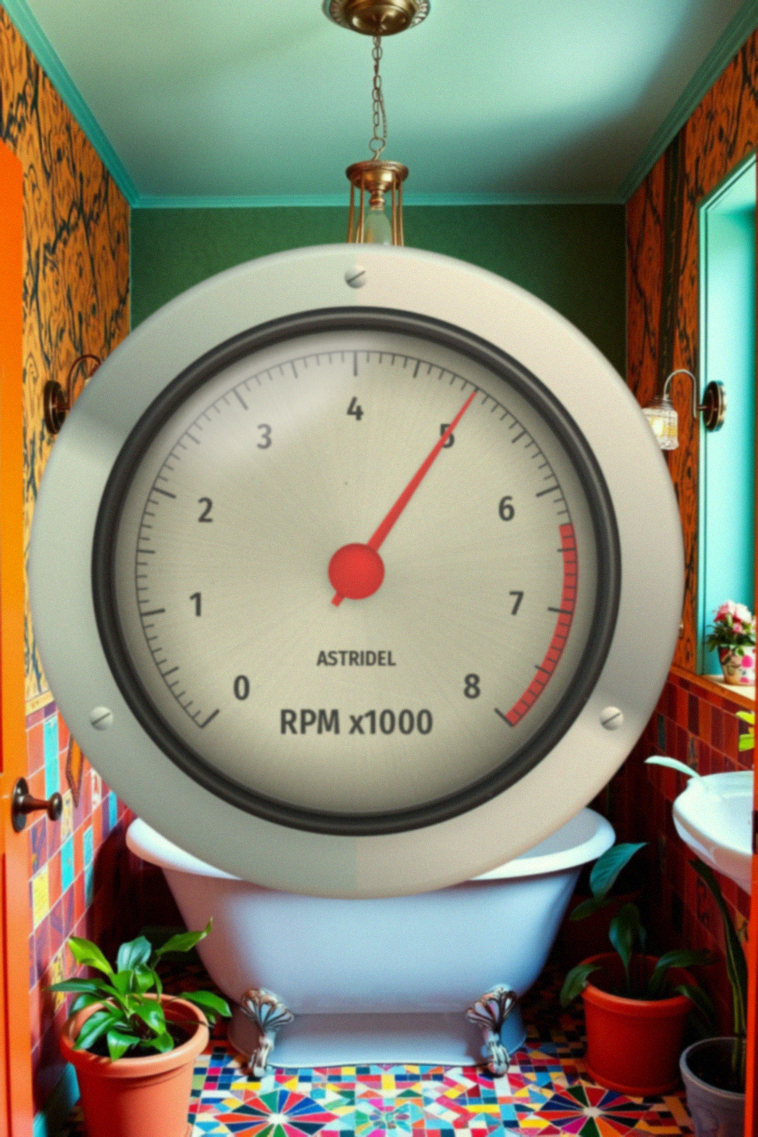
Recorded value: 5000,rpm
